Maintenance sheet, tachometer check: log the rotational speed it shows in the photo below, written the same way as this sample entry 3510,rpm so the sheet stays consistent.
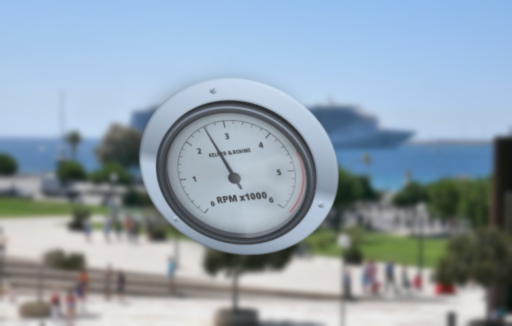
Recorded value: 2600,rpm
